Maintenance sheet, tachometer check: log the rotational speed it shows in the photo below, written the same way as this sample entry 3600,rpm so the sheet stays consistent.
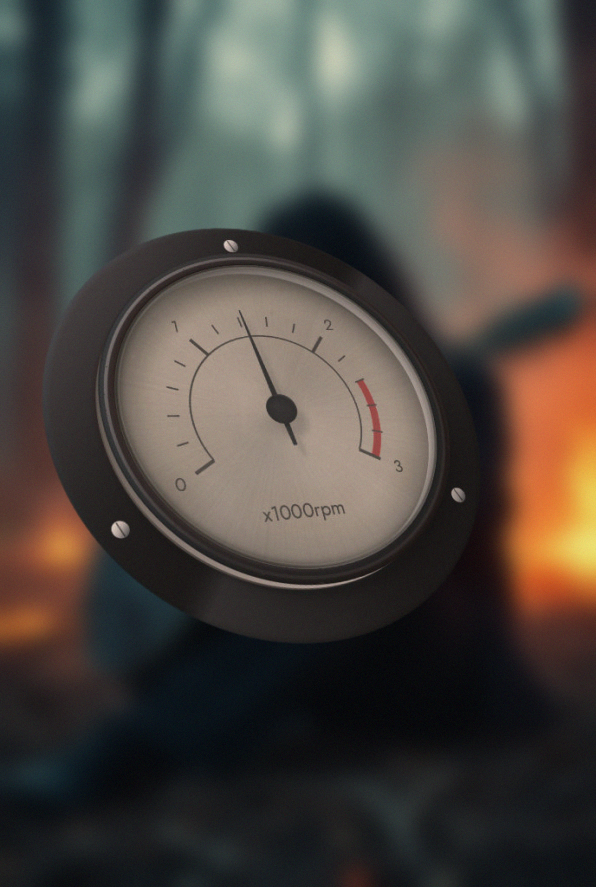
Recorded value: 1400,rpm
